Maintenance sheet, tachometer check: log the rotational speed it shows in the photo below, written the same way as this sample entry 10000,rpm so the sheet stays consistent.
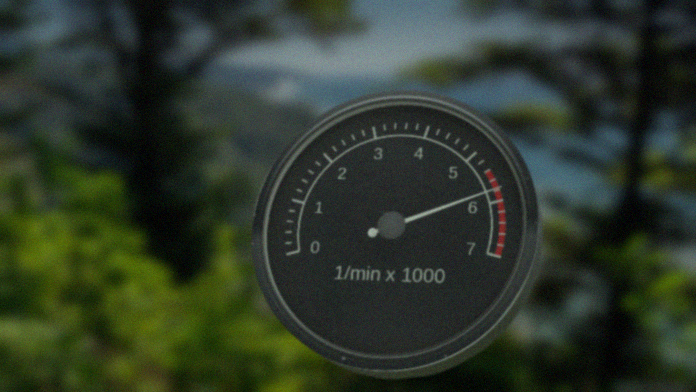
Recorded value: 5800,rpm
